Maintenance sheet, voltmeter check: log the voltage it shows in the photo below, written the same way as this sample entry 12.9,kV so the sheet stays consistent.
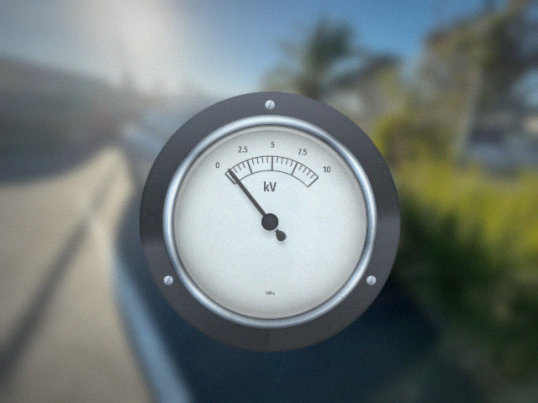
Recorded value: 0.5,kV
